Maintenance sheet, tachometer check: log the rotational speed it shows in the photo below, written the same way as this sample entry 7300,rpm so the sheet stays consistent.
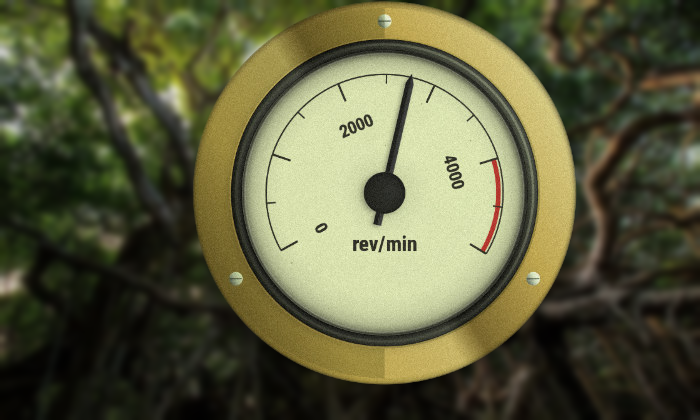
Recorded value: 2750,rpm
